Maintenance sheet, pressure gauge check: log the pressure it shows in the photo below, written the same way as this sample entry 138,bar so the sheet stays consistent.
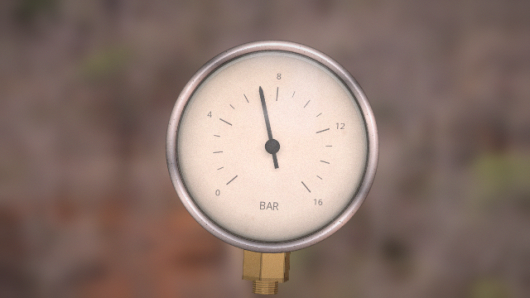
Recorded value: 7,bar
